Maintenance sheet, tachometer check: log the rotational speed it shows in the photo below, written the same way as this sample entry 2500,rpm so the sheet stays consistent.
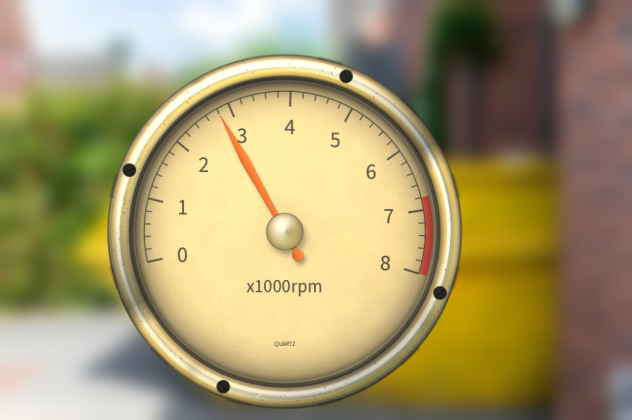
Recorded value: 2800,rpm
